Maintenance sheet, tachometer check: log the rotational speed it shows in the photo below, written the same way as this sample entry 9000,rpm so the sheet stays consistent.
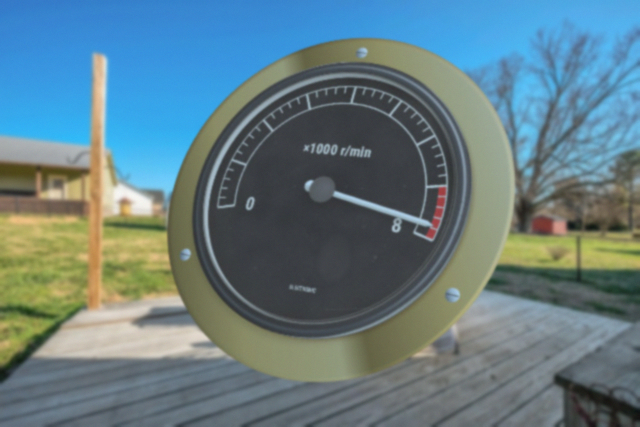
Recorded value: 7800,rpm
